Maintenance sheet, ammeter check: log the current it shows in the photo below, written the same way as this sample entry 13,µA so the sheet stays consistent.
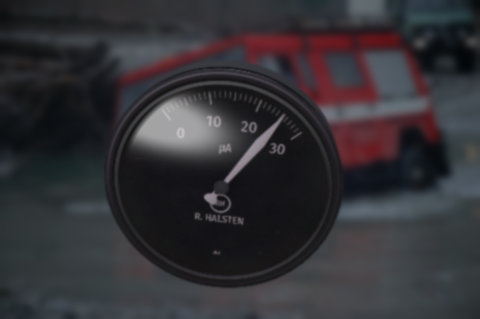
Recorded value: 25,µA
